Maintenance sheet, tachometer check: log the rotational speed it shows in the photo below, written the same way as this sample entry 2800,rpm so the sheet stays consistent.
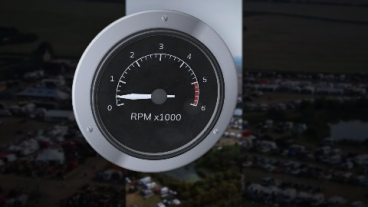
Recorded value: 400,rpm
